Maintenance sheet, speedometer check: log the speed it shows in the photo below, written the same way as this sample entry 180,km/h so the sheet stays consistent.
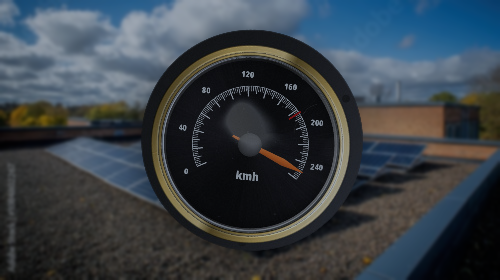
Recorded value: 250,km/h
